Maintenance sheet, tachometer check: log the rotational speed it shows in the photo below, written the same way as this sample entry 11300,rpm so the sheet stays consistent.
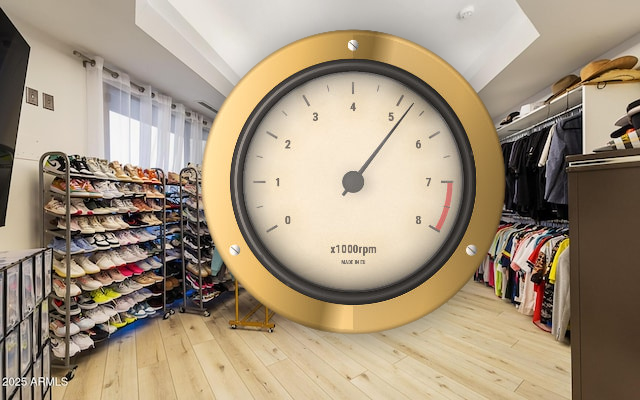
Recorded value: 5250,rpm
